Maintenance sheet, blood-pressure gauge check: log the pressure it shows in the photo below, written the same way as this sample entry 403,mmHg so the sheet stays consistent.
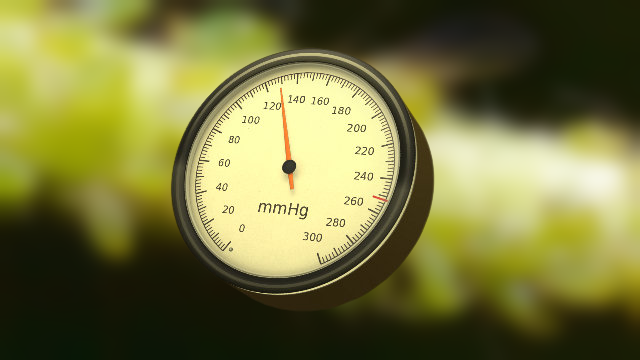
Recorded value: 130,mmHg
